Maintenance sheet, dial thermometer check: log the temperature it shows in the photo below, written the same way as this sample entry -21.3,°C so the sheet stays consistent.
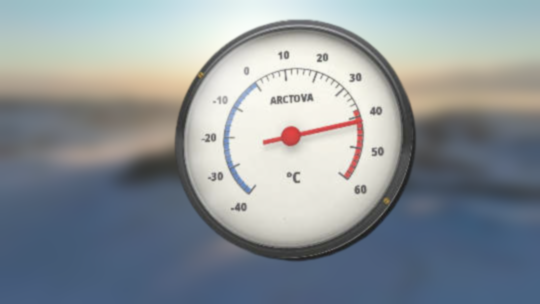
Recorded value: 42,°C
